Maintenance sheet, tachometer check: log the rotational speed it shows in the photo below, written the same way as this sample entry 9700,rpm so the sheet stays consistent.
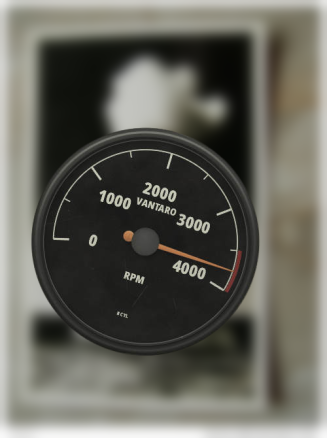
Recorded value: 3750,rpm
